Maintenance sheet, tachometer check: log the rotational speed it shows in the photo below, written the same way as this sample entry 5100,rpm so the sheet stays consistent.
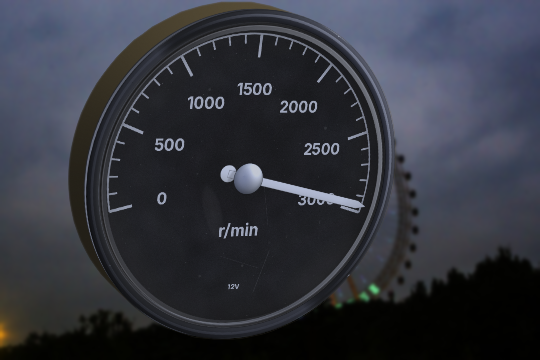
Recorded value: 2950,rpm
